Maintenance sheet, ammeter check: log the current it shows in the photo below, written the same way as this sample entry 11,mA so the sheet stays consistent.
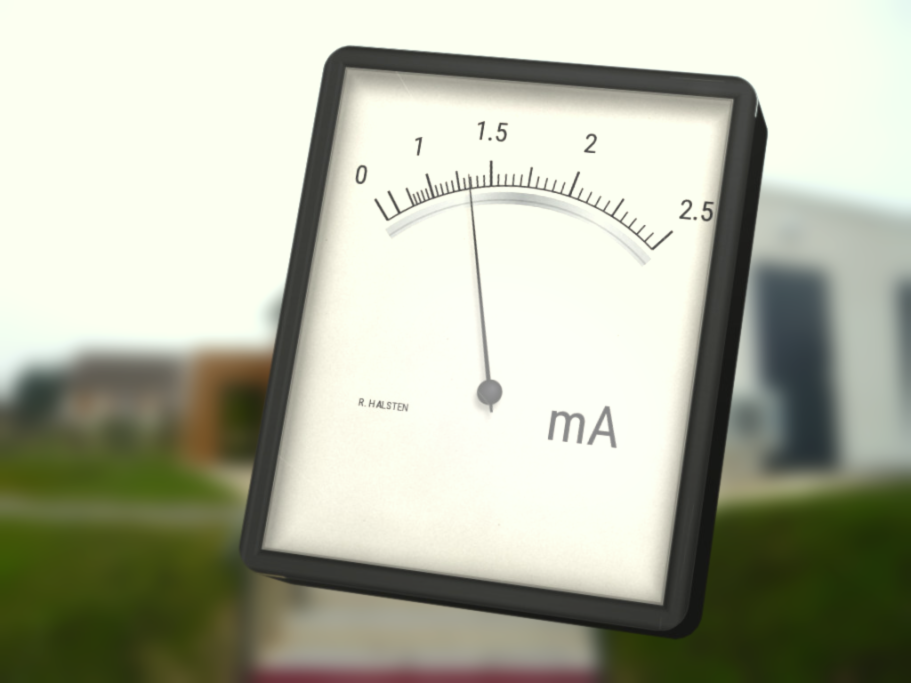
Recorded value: 1.35,mA
